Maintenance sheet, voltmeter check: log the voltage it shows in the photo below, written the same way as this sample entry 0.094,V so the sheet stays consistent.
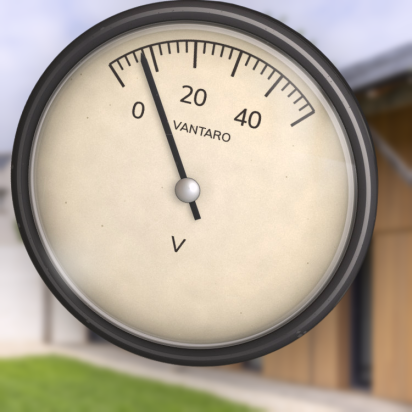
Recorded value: 8,V
